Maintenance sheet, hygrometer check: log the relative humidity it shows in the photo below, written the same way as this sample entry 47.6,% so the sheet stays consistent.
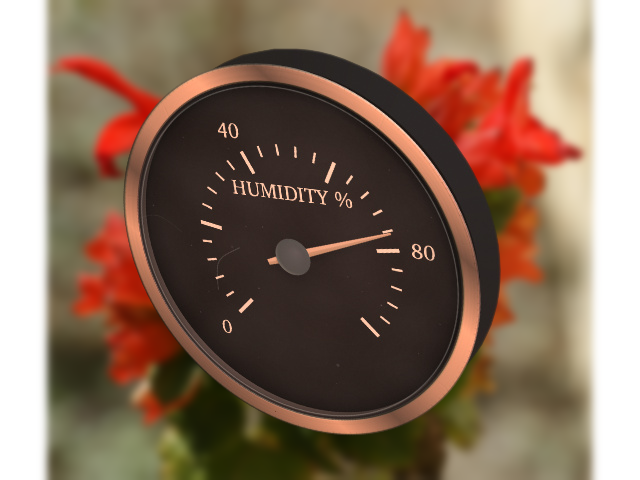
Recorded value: 76,%
